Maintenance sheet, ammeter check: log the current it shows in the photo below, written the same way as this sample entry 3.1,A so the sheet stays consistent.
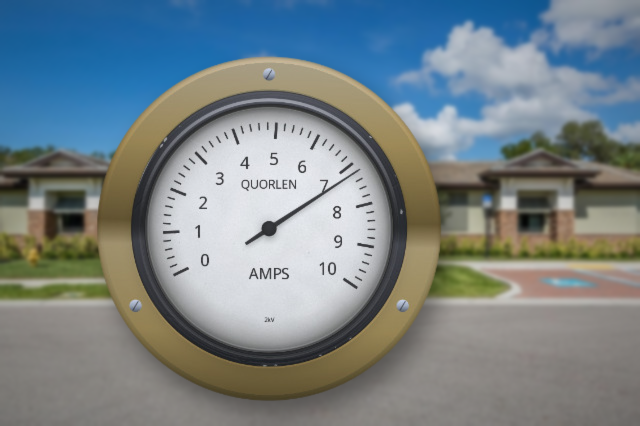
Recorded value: 7.2,A
